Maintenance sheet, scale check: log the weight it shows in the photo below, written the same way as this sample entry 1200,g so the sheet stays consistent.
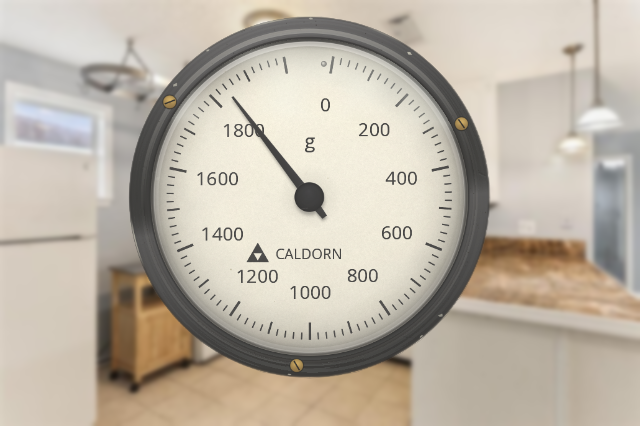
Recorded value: 1840,g
